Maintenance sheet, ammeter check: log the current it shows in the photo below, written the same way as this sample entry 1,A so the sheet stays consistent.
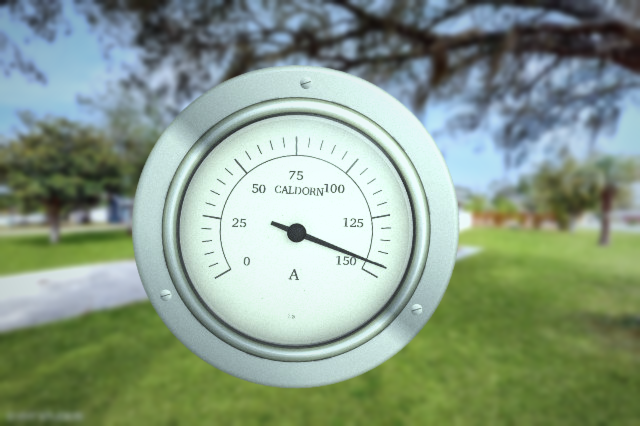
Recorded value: 145,A
